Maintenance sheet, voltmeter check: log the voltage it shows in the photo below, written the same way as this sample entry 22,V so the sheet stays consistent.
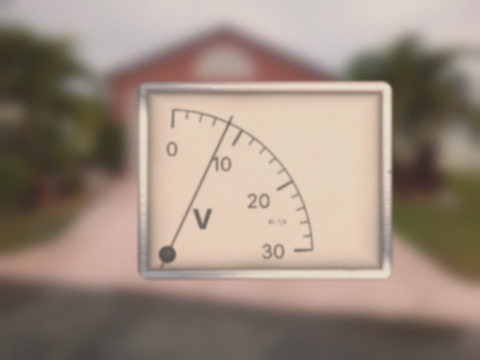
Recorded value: 8,V
